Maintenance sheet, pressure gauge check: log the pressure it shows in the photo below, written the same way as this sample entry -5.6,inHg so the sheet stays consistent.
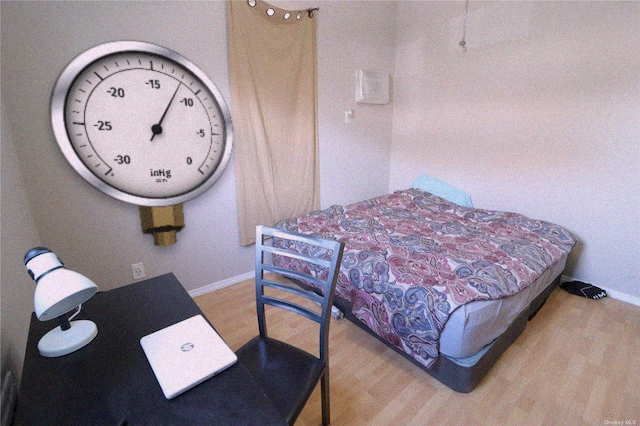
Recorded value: -12,inHg
